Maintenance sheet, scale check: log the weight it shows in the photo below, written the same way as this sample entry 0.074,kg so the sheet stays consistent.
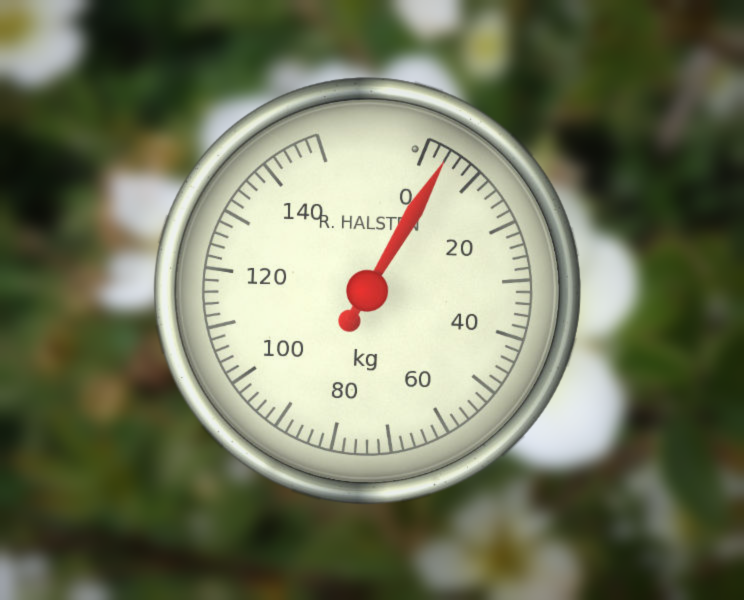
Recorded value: 4,kg
